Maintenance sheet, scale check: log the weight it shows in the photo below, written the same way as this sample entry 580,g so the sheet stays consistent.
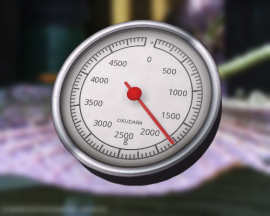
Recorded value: 1800,g
